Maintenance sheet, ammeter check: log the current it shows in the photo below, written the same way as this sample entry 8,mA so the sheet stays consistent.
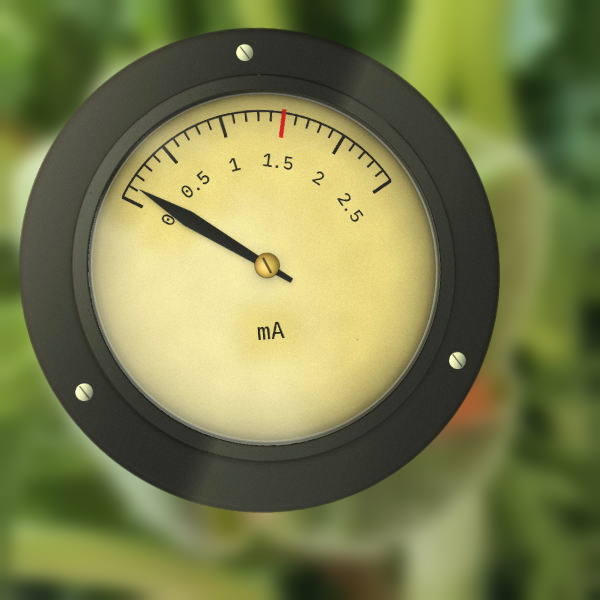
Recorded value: 0.1,mA
